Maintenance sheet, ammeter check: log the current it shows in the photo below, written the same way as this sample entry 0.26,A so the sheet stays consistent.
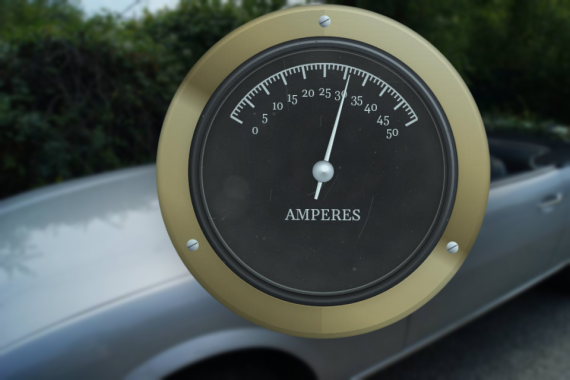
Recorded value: 31,A
